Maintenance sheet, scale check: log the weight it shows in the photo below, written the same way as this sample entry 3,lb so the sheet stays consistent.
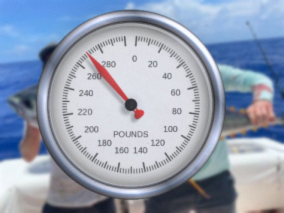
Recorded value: 270,lb
